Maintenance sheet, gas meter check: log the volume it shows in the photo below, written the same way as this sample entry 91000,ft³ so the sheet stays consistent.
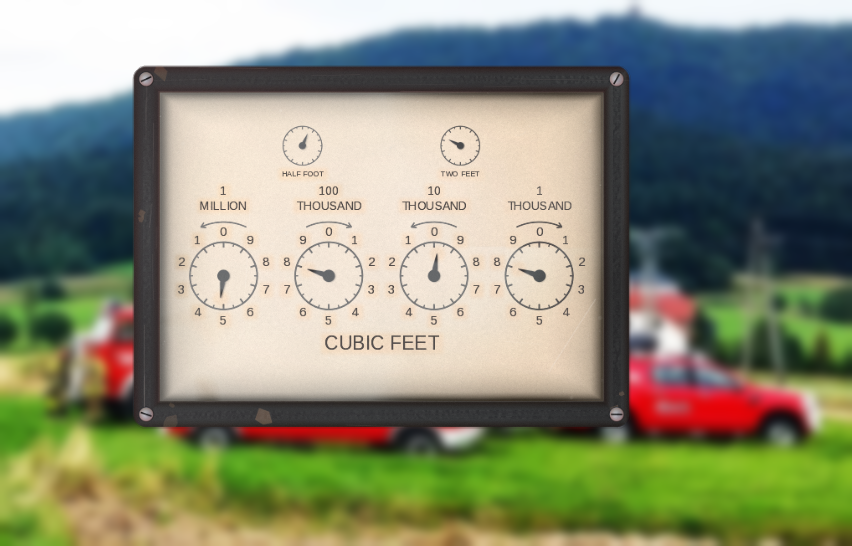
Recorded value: 479800,ft³
